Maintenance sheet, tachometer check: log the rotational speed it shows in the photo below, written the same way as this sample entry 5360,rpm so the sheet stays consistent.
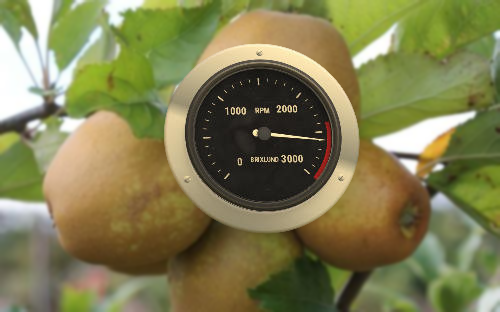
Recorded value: 2600,rpm
